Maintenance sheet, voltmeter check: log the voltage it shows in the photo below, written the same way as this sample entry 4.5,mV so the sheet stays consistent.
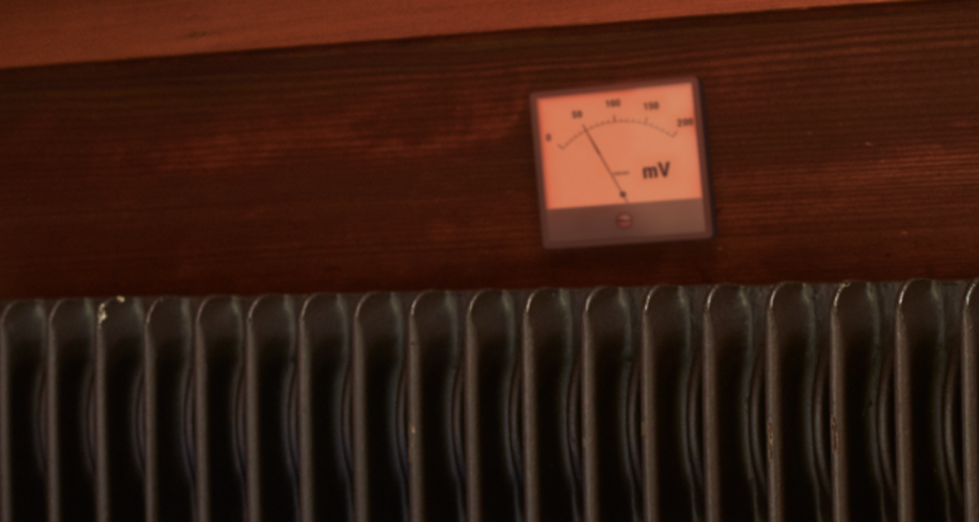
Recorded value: 50,mV
